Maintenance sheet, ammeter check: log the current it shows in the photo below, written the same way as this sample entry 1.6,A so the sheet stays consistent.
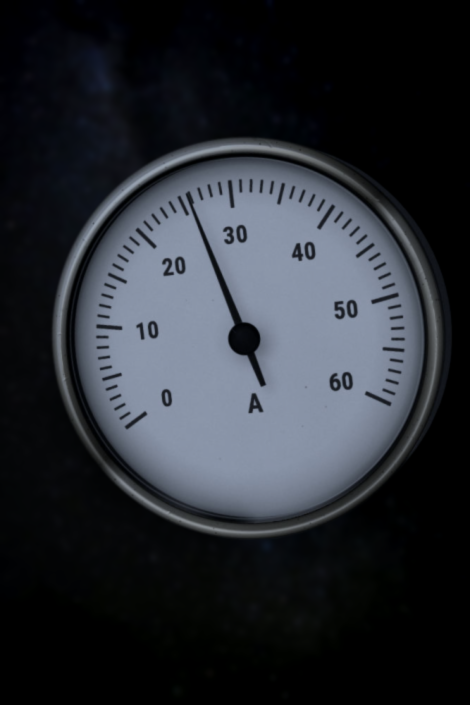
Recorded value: 26,A
